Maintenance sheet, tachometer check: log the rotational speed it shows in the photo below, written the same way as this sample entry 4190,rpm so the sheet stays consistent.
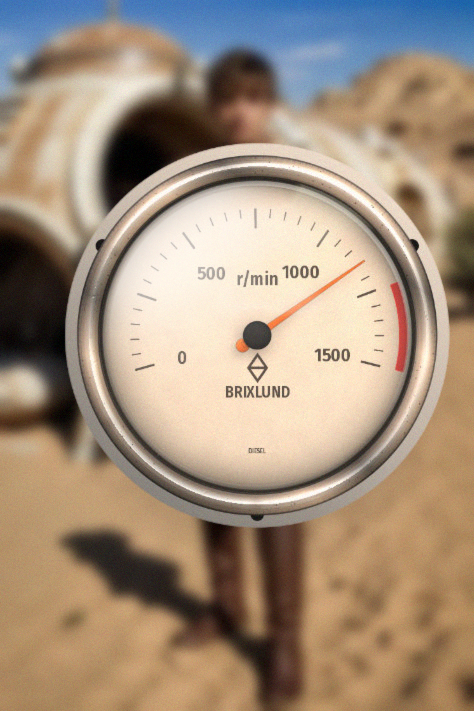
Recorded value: 1150,rpm
